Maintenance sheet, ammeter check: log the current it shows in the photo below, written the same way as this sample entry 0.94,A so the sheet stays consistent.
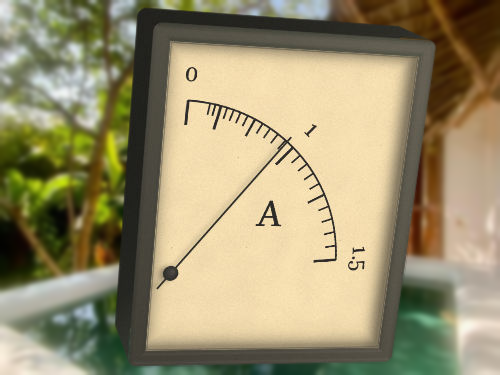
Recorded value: 0.95,A
